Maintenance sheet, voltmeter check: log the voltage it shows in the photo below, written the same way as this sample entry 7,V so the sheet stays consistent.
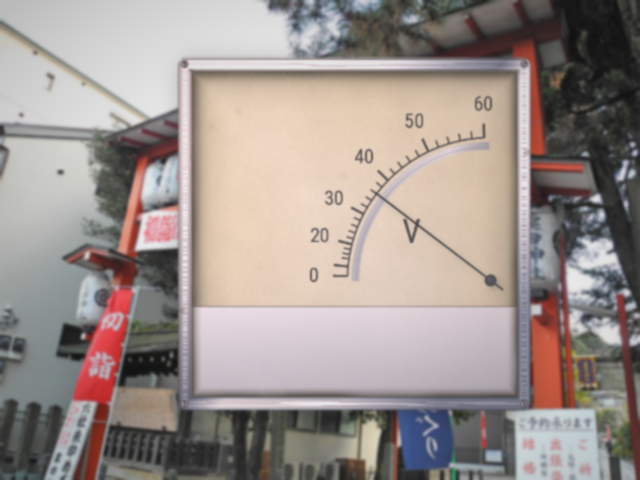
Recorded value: 36,V
